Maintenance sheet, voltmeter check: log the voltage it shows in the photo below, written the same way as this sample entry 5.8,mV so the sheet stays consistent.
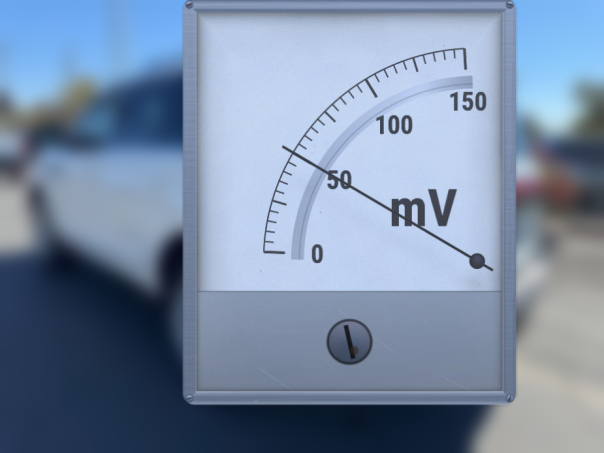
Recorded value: 50,mV
